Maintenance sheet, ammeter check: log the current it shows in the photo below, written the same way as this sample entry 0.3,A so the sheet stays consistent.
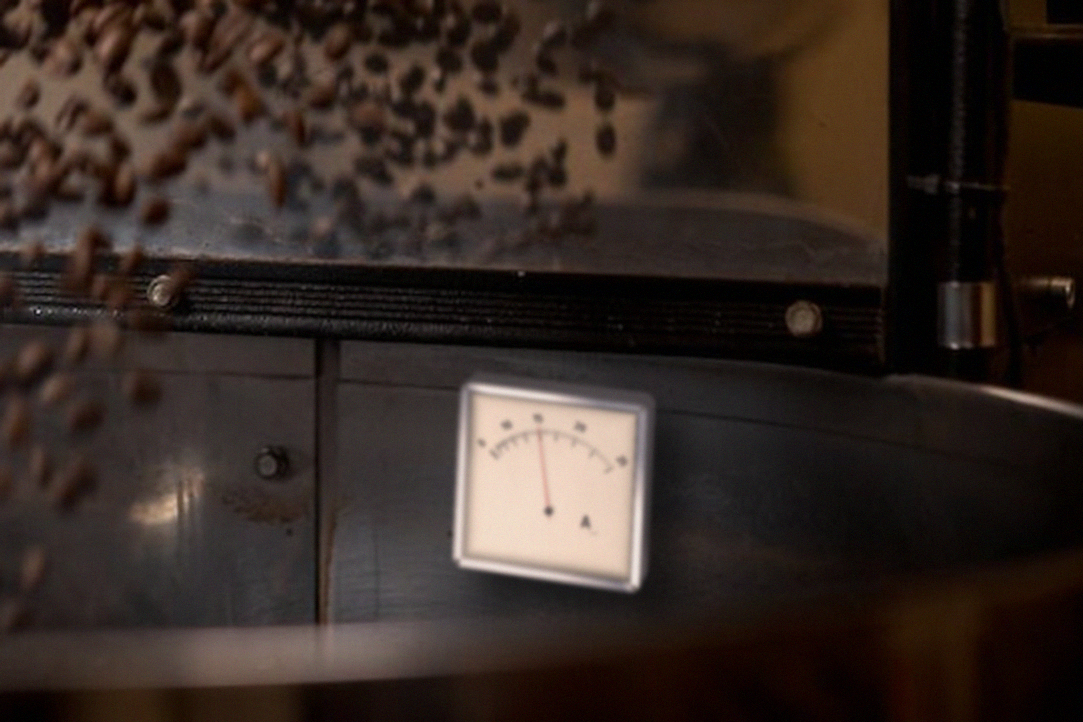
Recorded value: 15,A
